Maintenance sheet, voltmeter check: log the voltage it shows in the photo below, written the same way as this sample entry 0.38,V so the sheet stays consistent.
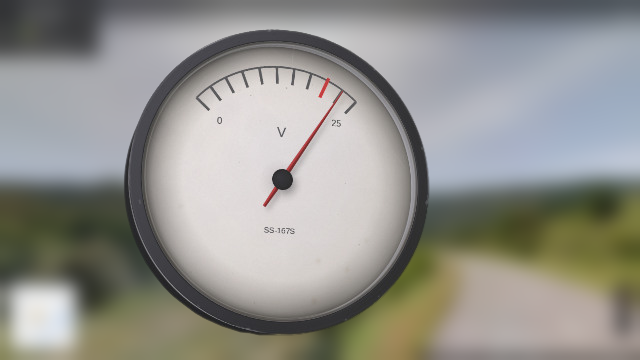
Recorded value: 22.5,V
